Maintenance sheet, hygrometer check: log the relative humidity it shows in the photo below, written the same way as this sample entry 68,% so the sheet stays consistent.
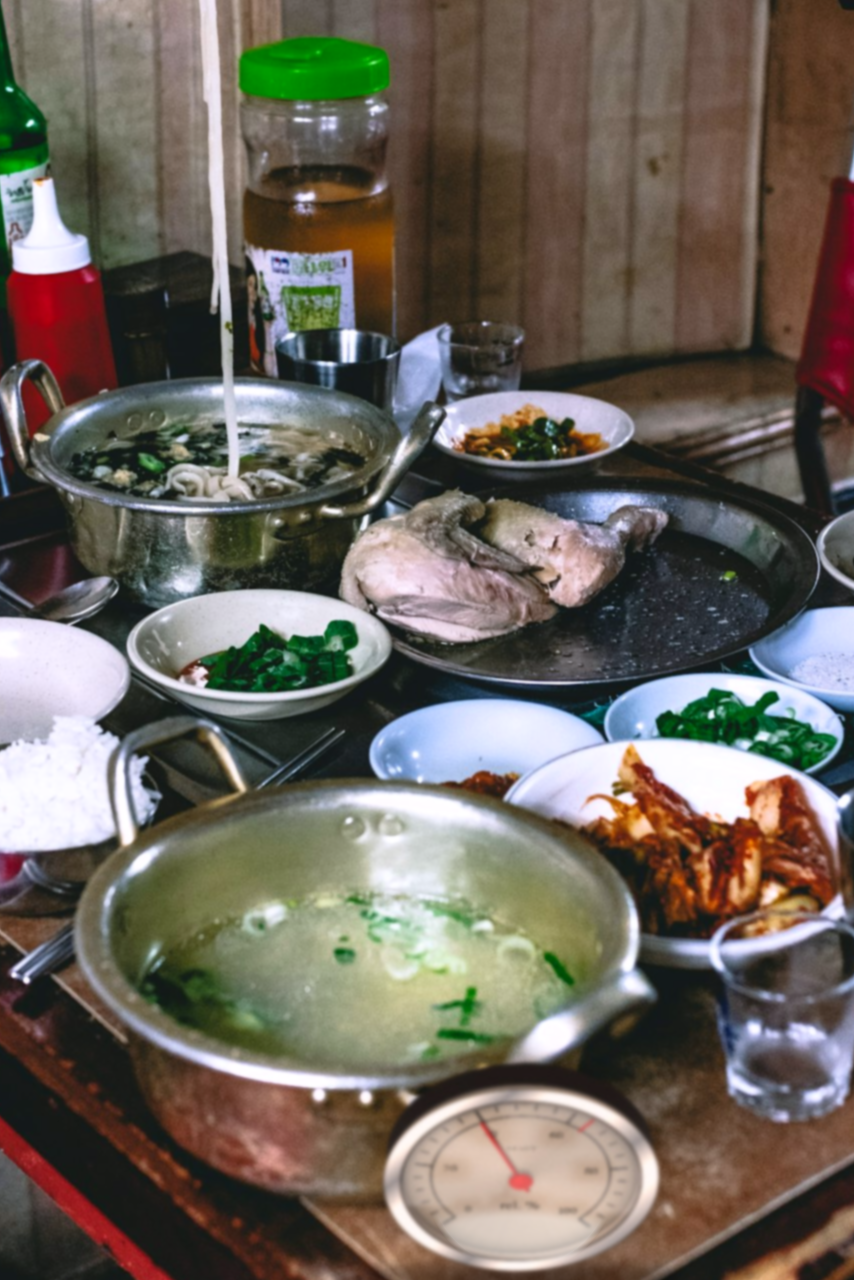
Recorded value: 40,%
